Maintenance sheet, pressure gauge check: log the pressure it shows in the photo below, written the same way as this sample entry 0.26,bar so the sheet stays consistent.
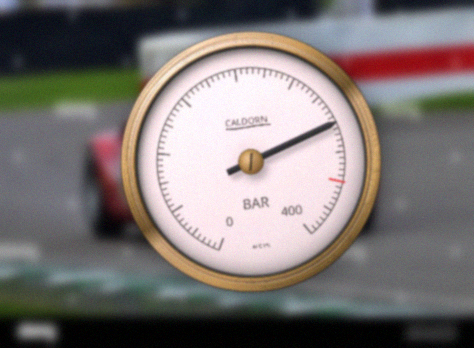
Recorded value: 300,bar
